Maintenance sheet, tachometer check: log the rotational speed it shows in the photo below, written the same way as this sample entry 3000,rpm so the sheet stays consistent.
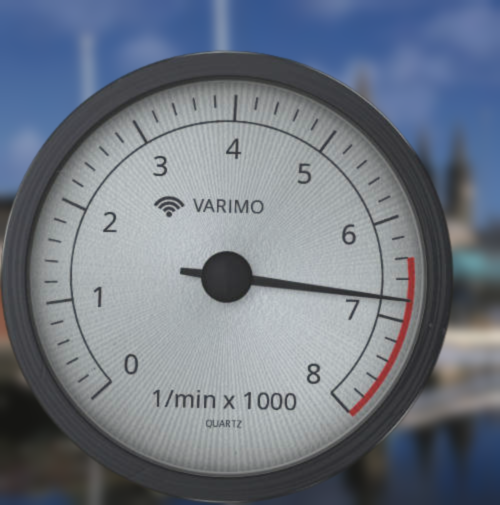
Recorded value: 6800,rpm
